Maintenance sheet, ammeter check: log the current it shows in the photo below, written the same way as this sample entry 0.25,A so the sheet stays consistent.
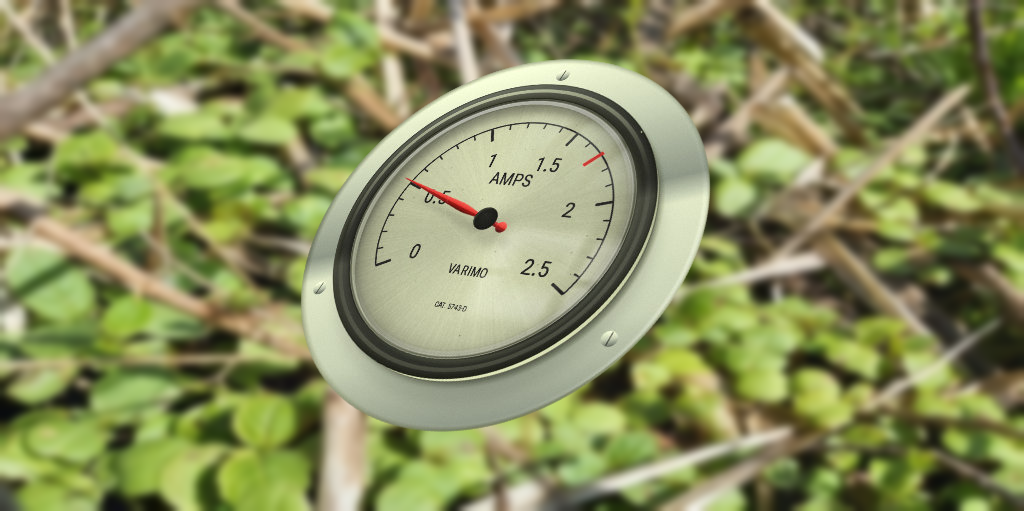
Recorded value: 0.5,A
